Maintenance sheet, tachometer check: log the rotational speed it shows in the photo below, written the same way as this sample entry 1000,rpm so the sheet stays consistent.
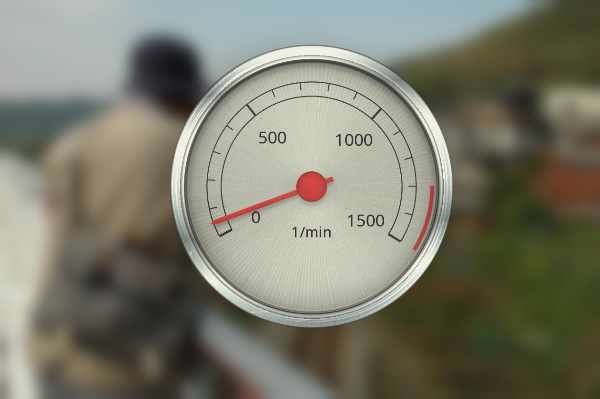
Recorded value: 50,rpm
